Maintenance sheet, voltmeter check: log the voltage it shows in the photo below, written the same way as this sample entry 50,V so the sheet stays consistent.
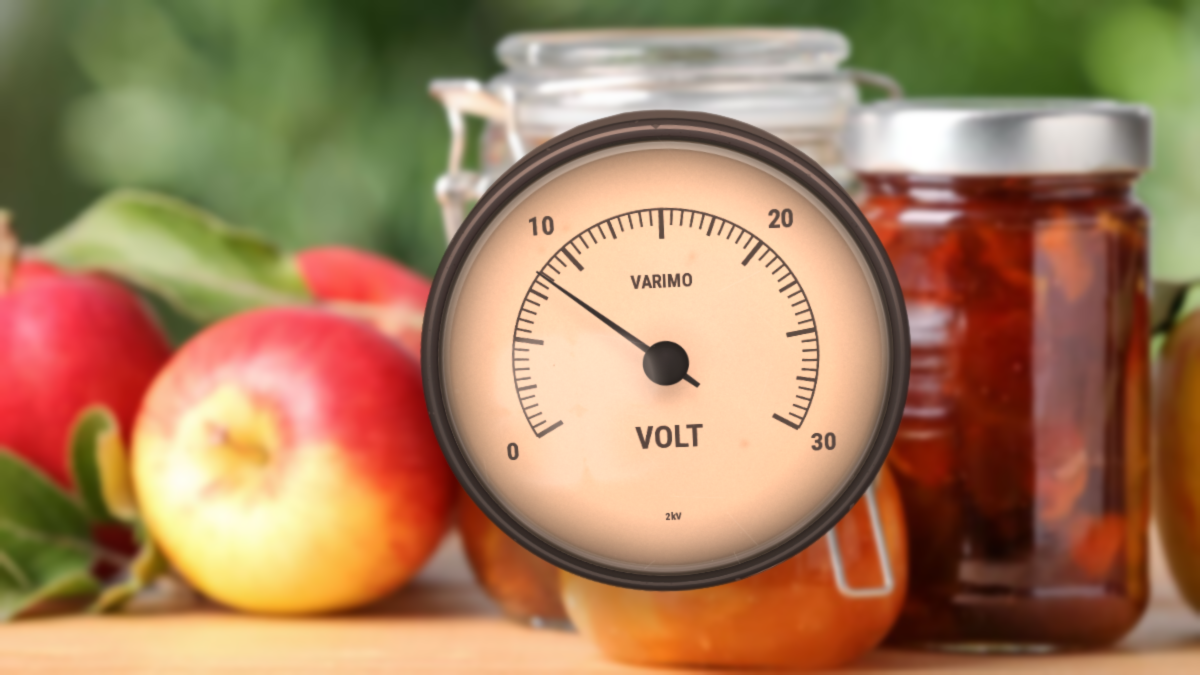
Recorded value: 8.5,V
